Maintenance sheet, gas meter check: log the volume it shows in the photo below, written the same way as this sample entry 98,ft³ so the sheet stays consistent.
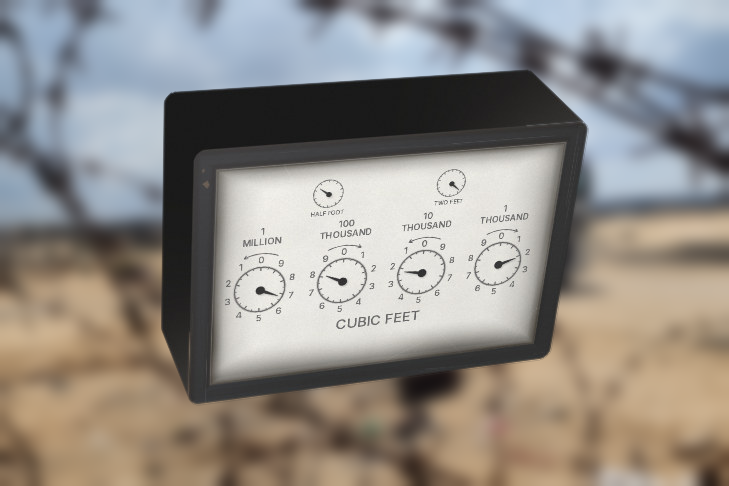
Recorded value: 682200,ft³
